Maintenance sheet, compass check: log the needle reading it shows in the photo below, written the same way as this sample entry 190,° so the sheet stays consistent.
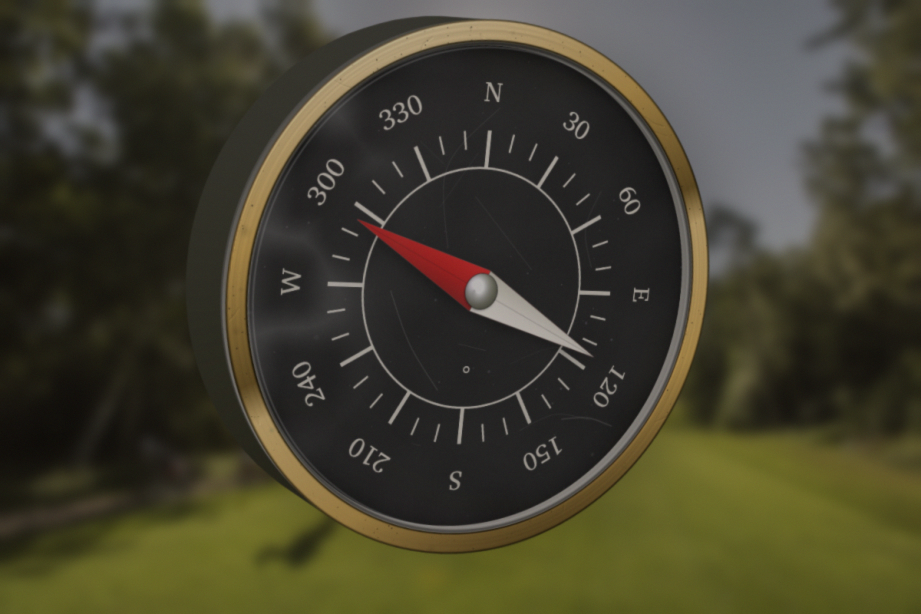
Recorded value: 295,°
